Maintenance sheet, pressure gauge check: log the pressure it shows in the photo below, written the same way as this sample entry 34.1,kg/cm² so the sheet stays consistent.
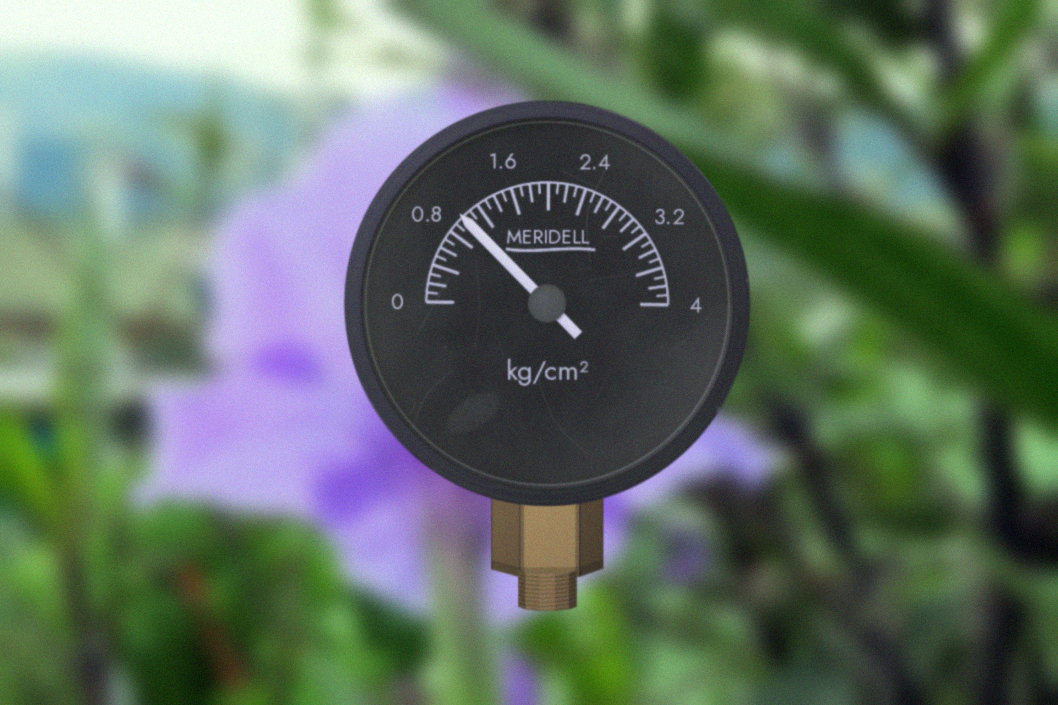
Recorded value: 1,kg/cm²
